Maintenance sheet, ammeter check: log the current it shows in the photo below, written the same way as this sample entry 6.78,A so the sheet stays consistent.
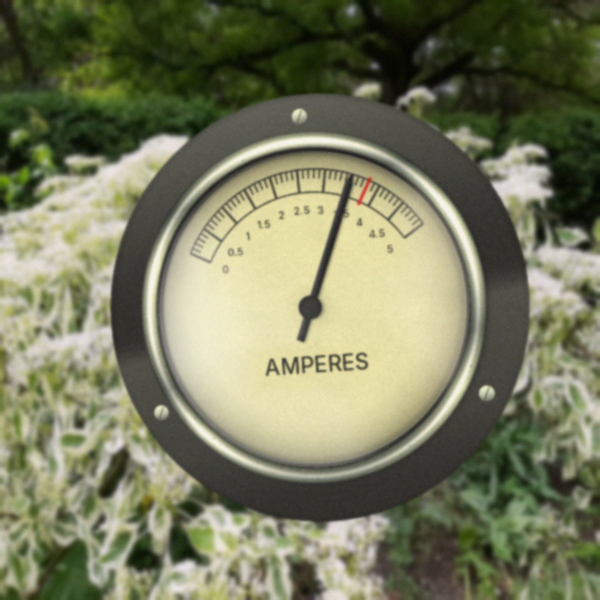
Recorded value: 3.5,A
